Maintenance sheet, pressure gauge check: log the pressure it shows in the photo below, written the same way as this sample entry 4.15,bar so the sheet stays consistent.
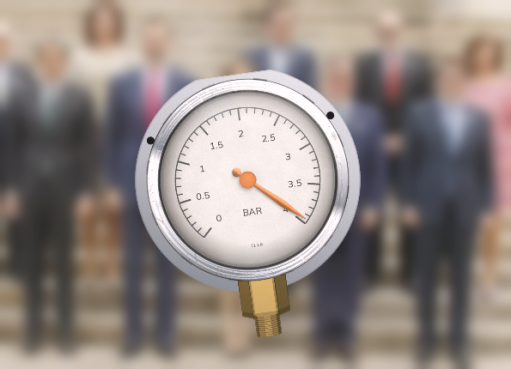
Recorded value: 3.95,bar
